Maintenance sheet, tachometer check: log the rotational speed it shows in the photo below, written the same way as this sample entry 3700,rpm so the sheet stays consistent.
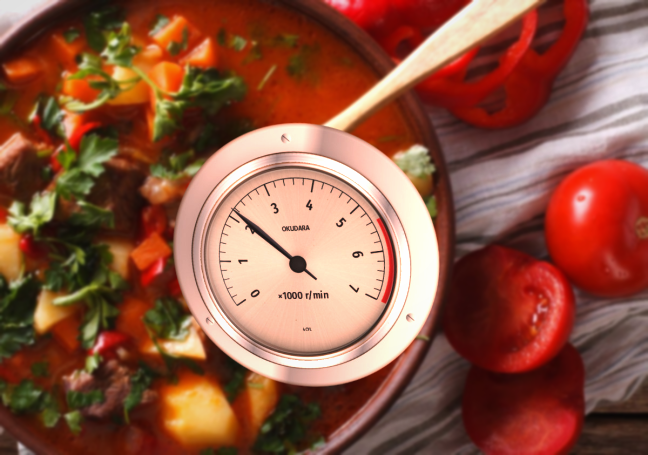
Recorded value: 2200,rpm
